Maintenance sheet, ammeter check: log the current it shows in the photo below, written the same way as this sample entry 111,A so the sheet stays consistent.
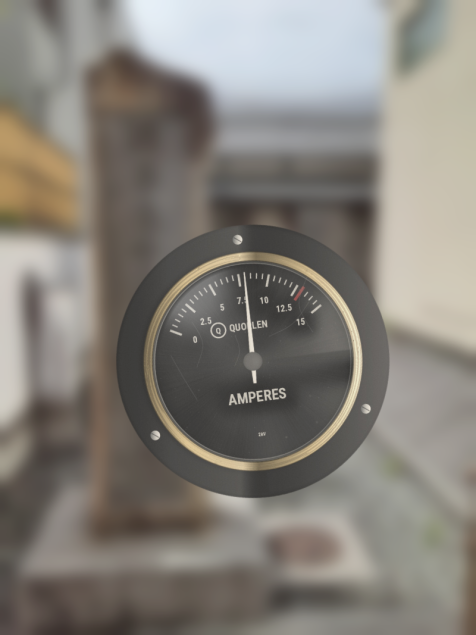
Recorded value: 8,A
